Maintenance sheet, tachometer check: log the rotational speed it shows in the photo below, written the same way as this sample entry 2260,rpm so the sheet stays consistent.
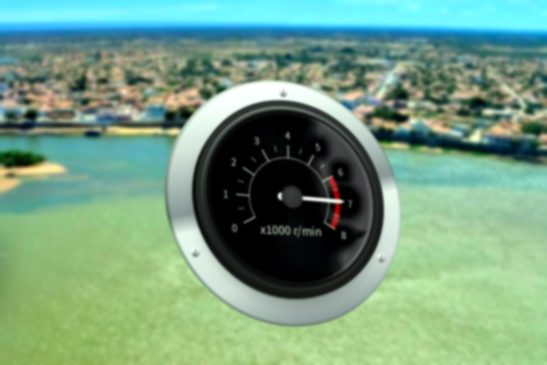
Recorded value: 7000,rpm
